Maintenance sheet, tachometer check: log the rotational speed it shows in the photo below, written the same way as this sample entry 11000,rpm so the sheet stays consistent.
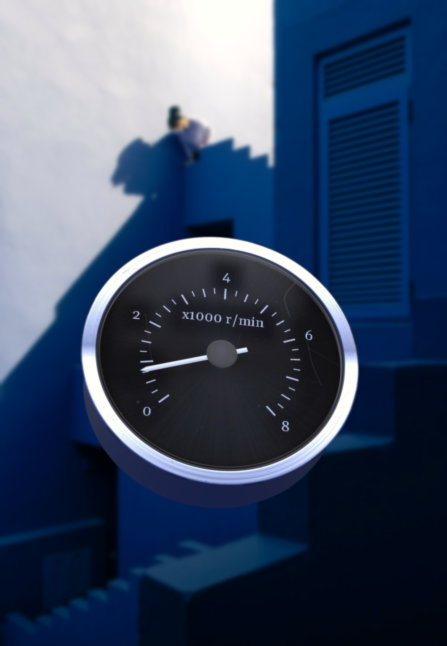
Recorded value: 750,rpm
